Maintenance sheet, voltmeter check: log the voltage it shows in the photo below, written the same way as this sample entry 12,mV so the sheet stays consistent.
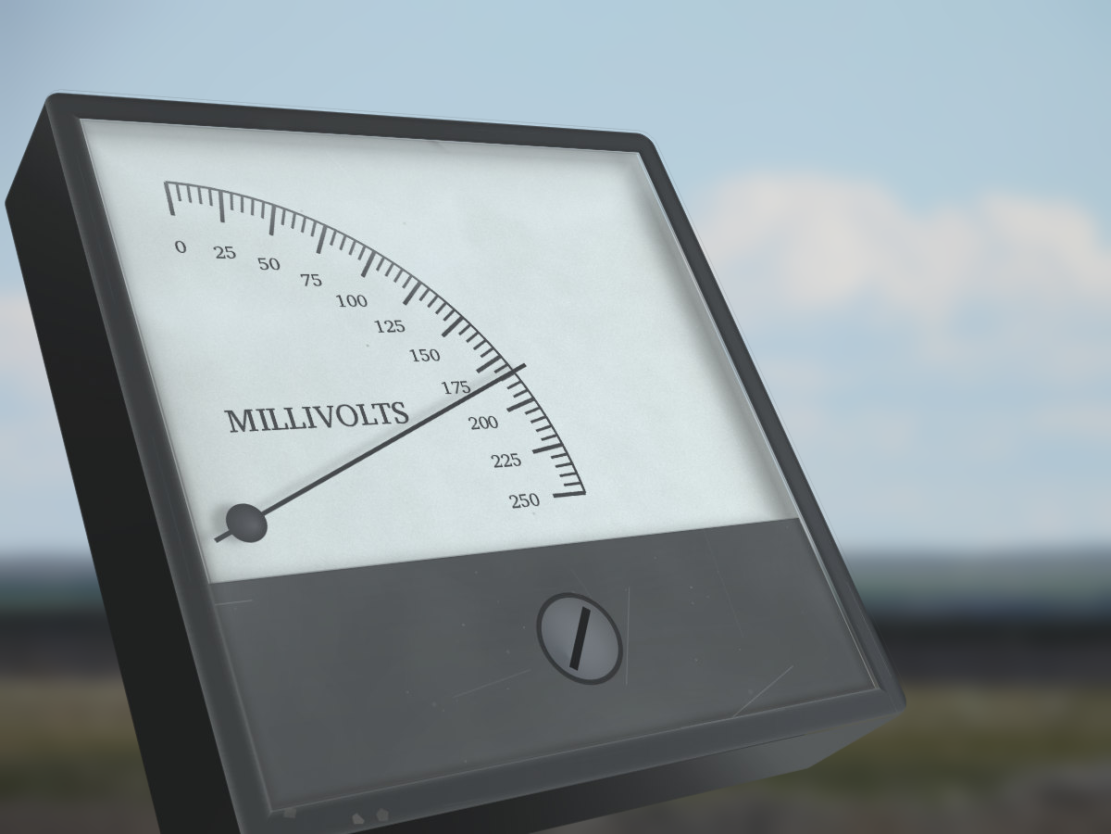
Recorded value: 185,mV
